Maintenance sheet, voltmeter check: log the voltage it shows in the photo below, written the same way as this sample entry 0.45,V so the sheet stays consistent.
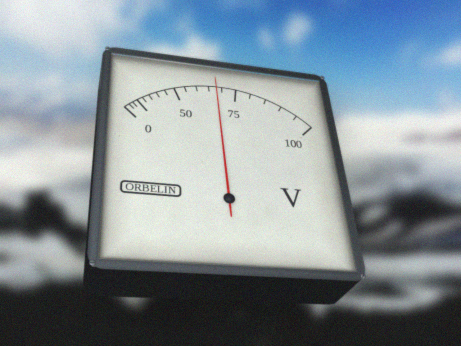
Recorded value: 67.5,V
